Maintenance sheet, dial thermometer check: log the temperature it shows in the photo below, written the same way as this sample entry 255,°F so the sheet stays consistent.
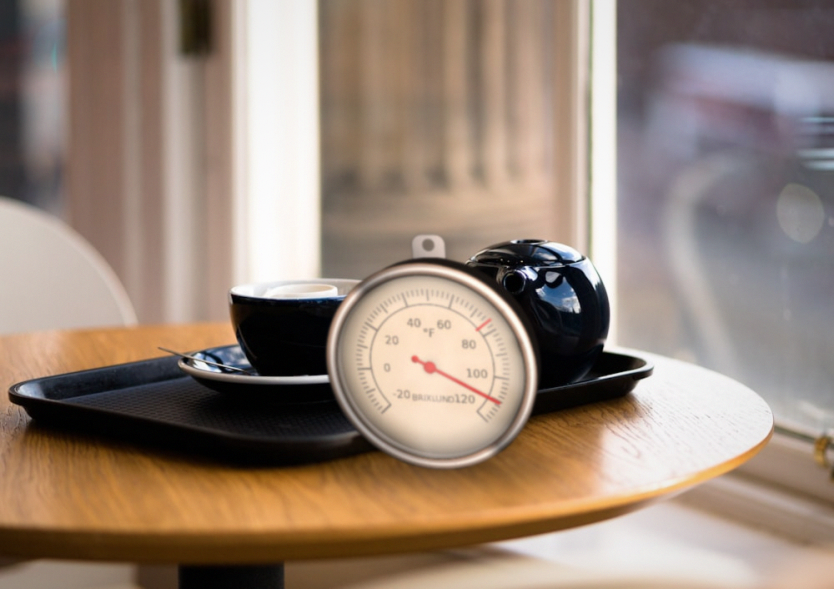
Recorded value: 110,°F
